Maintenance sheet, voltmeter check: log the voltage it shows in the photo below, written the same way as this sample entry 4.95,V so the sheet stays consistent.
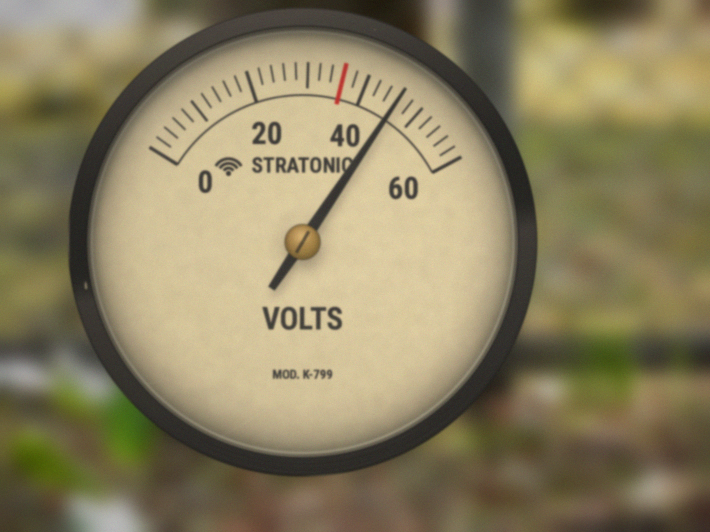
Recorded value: 46,V
